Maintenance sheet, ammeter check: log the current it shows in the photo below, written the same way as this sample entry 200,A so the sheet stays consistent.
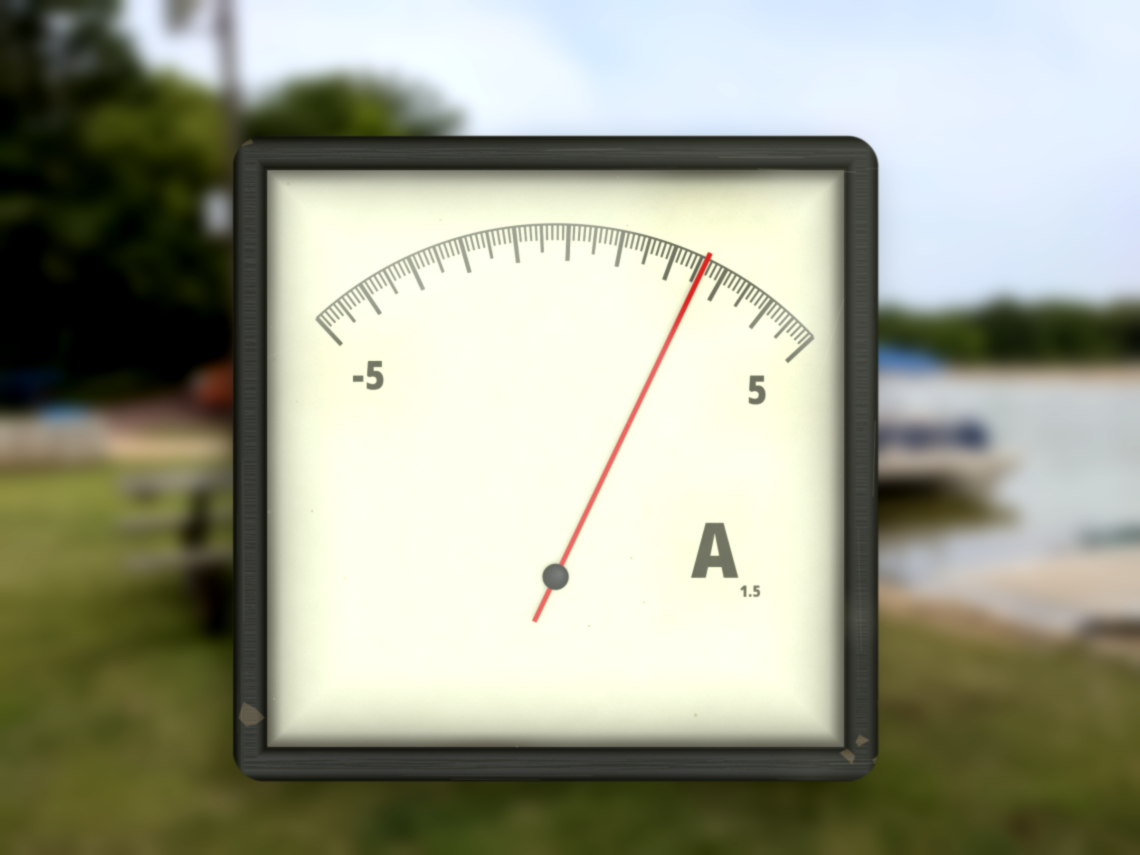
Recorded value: 2.6,A
